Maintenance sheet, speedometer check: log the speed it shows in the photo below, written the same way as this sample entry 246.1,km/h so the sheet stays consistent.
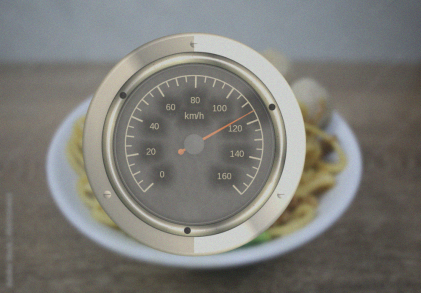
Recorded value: 115,km/h
